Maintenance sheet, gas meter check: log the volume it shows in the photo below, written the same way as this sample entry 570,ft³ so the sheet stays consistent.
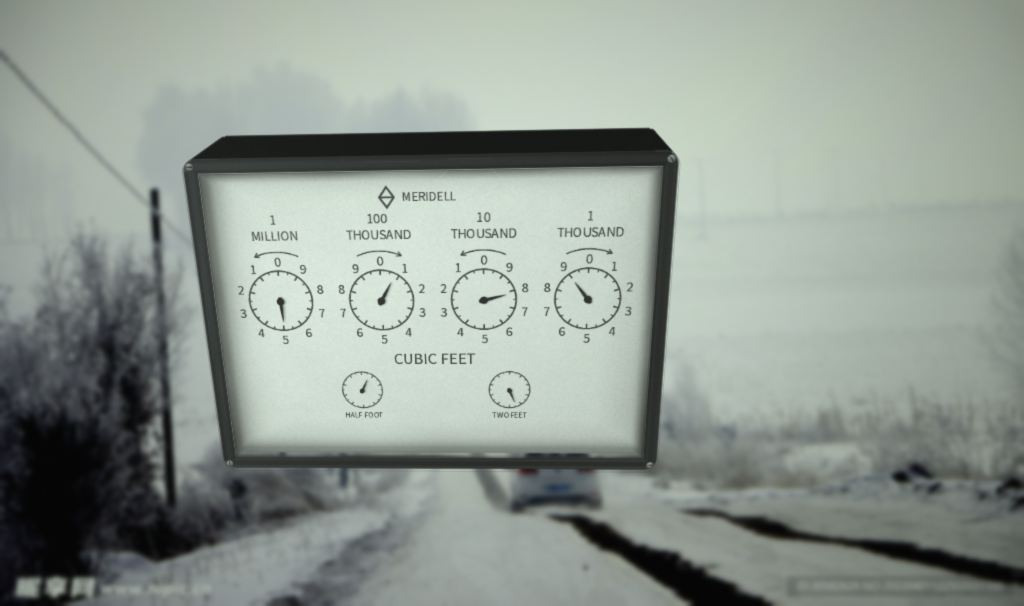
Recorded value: 507900,ft³
